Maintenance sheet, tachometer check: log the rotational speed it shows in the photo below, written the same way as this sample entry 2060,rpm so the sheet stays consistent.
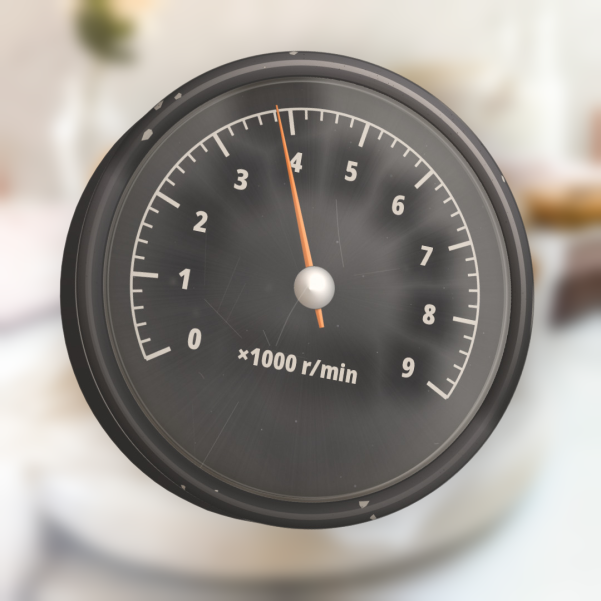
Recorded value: 3800,rpm
